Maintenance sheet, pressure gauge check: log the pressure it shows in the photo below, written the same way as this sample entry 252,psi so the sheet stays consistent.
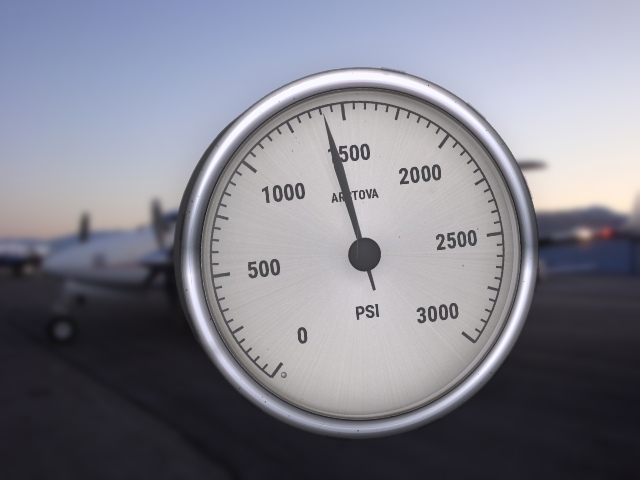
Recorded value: 1400,psi
